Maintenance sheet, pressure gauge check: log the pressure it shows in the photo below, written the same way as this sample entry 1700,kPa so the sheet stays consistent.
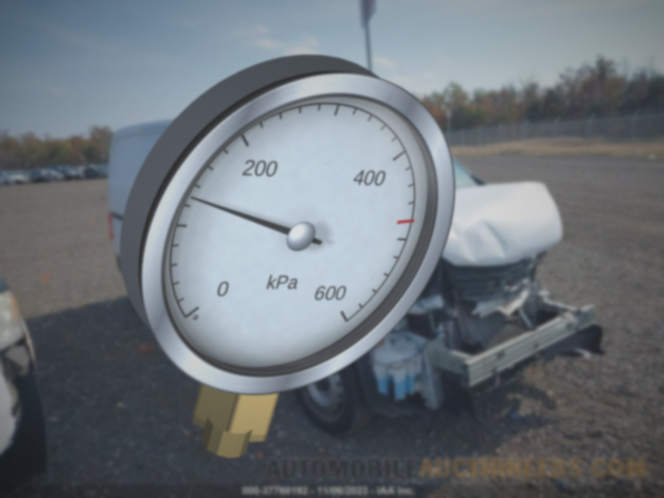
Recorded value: 130,kPa
